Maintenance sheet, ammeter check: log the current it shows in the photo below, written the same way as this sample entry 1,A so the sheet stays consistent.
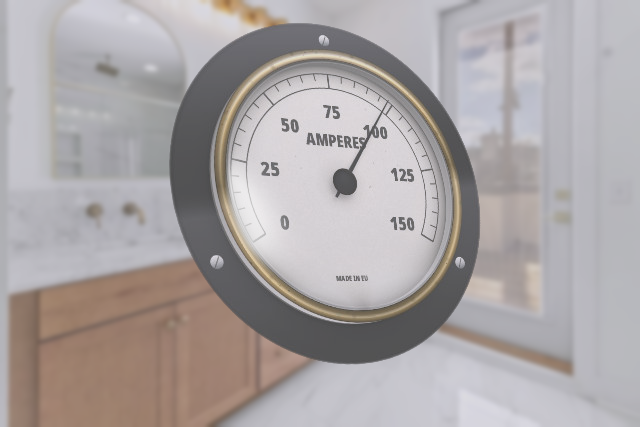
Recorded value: 97.5,A
